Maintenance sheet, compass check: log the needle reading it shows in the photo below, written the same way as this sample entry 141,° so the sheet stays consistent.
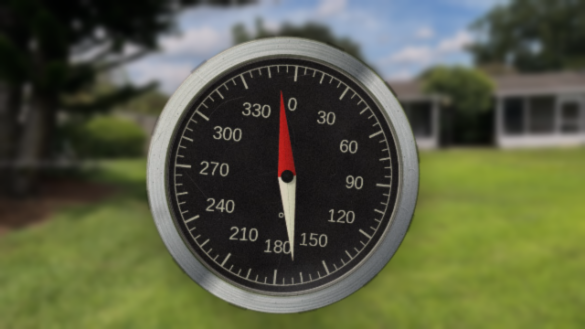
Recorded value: 350,°
